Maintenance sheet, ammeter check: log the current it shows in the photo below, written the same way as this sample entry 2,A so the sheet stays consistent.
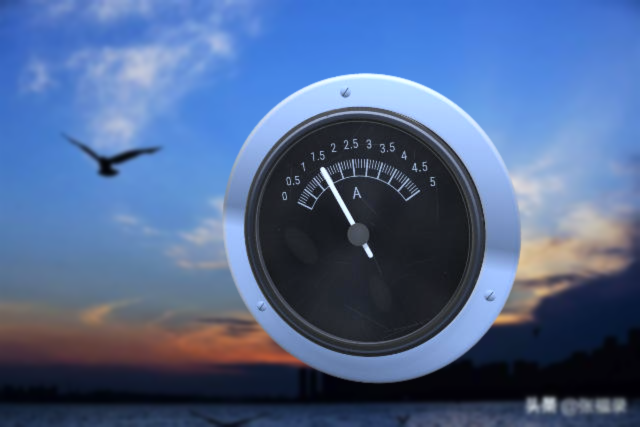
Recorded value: 1.5,A
